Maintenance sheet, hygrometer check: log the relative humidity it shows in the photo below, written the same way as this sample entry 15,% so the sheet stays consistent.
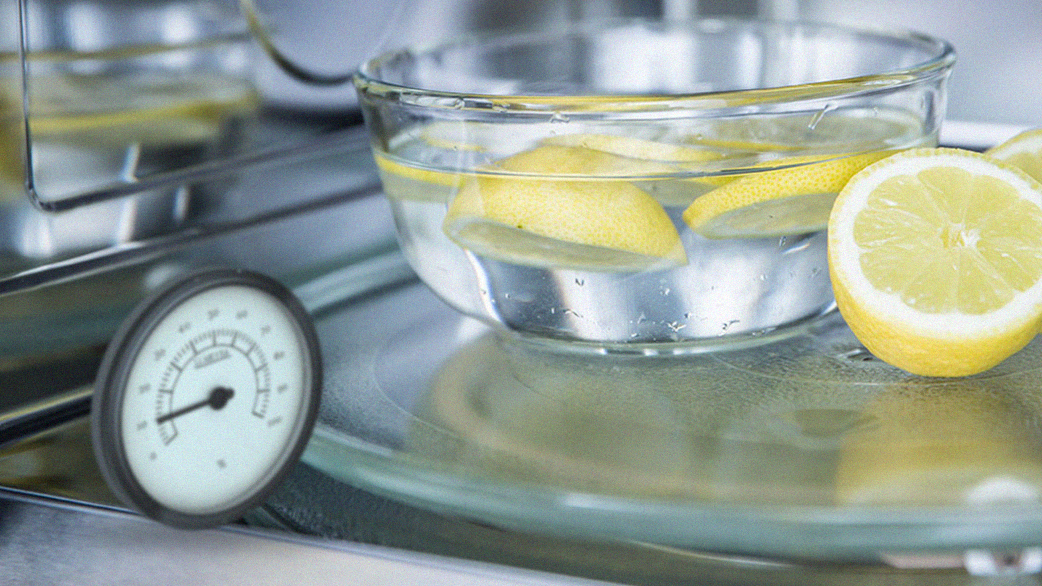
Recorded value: 10,%
